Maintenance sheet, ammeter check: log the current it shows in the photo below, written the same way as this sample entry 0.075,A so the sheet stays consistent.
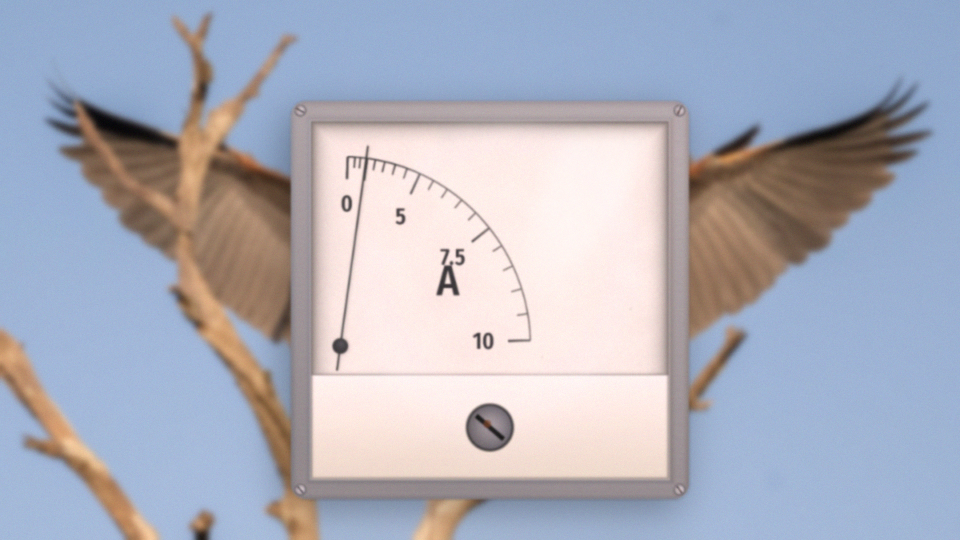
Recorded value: 2.5,A
